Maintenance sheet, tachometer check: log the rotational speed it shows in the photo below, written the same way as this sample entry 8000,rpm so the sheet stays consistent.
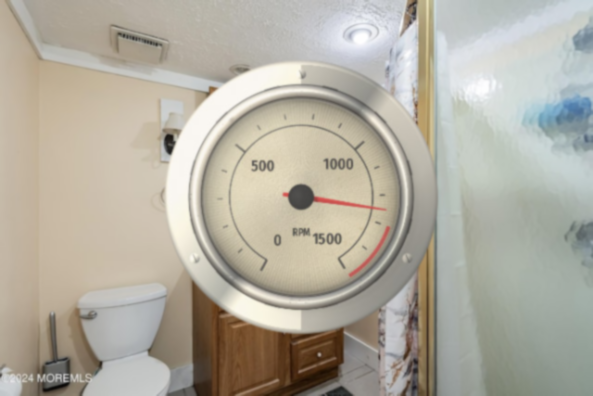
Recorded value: 1250,rpm
